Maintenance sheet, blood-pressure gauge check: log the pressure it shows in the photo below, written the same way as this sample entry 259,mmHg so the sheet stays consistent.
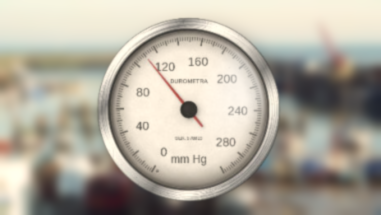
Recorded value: 110,mmHg
